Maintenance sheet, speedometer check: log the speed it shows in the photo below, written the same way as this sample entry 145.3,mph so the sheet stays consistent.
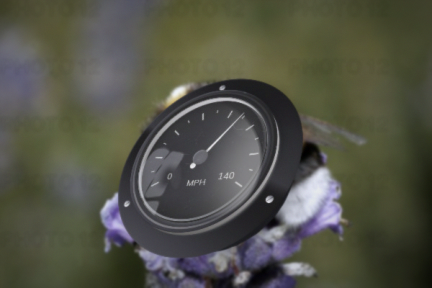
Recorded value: 90,mph
